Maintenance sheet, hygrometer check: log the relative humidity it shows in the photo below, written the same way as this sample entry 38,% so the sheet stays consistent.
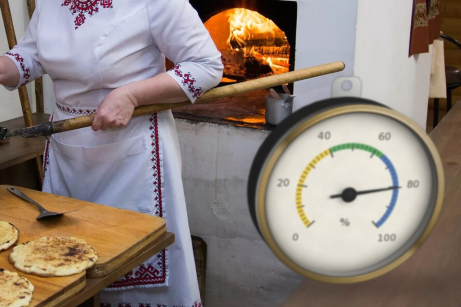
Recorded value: 80,%
